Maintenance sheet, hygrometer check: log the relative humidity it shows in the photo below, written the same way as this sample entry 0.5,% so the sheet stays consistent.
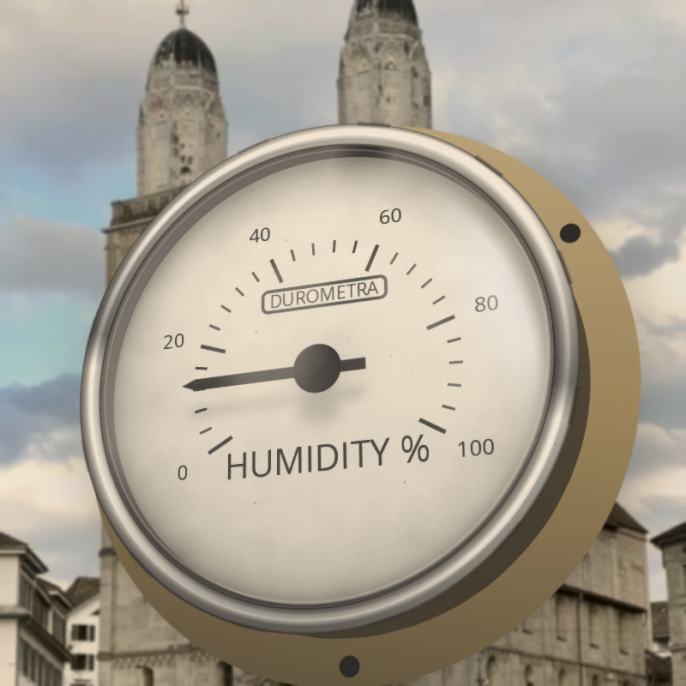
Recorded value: 12,%
